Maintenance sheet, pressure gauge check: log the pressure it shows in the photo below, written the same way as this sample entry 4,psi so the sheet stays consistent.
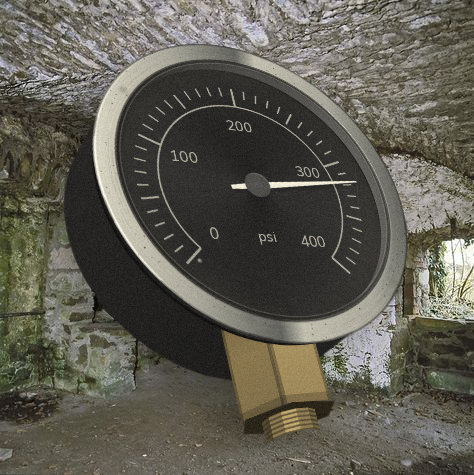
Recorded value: 320,psi
